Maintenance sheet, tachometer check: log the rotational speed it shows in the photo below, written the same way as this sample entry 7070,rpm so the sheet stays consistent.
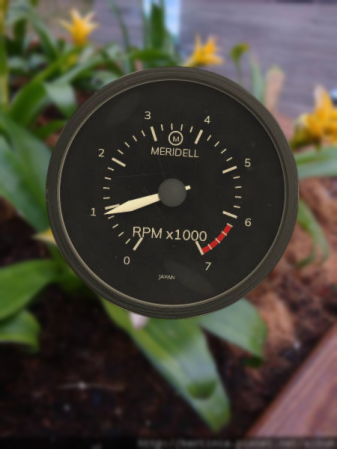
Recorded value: 900,rpm
